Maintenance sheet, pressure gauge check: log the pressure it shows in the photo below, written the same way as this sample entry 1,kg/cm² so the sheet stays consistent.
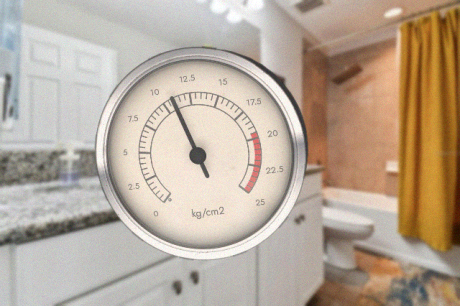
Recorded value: 11,kg/cm²
